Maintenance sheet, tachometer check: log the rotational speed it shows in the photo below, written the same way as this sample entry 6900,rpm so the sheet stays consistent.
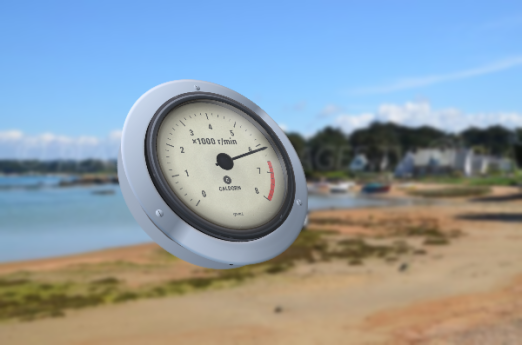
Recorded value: 6200,rpm
